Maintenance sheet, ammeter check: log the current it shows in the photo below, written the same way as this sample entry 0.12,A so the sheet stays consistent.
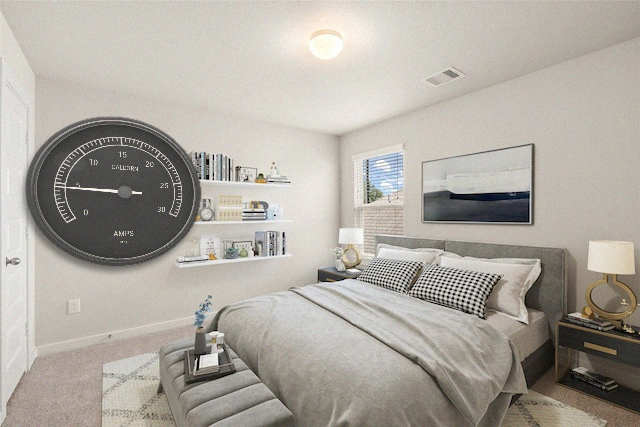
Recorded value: 4.5,A
